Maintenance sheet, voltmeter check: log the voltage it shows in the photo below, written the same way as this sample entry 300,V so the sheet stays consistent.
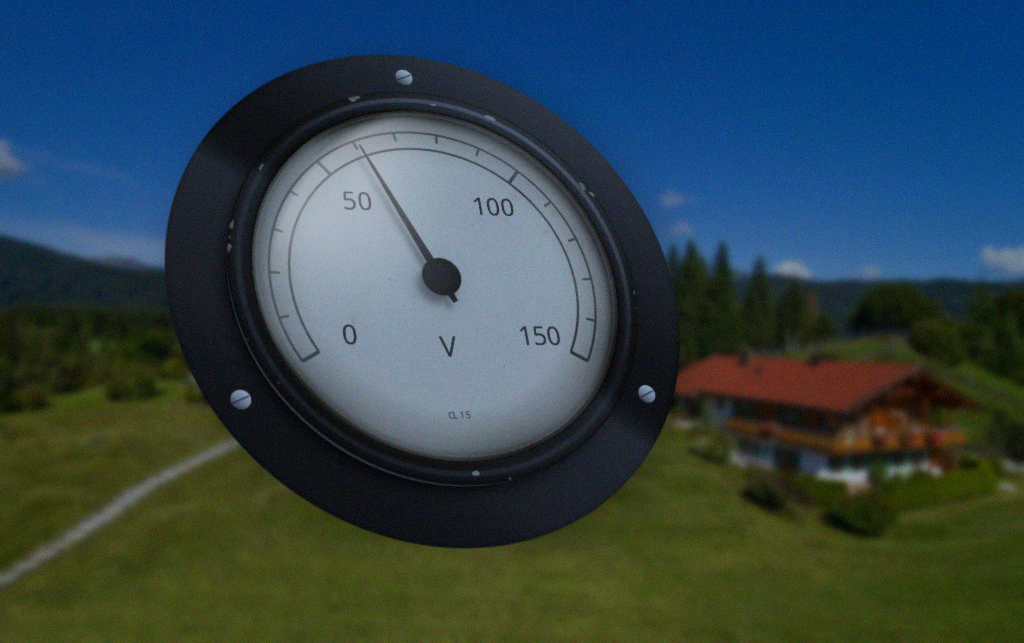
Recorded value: 60,V
